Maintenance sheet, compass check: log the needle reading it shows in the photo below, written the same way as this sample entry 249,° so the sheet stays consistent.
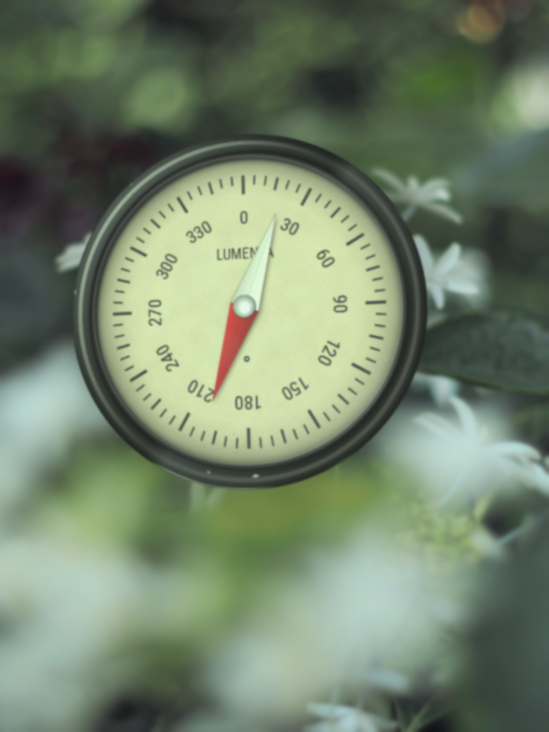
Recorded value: 200,°
